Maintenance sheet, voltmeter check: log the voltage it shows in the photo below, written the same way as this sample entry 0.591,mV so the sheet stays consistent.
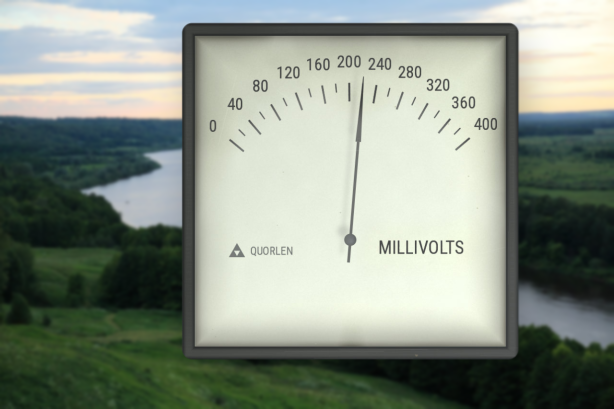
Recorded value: 220,mV
